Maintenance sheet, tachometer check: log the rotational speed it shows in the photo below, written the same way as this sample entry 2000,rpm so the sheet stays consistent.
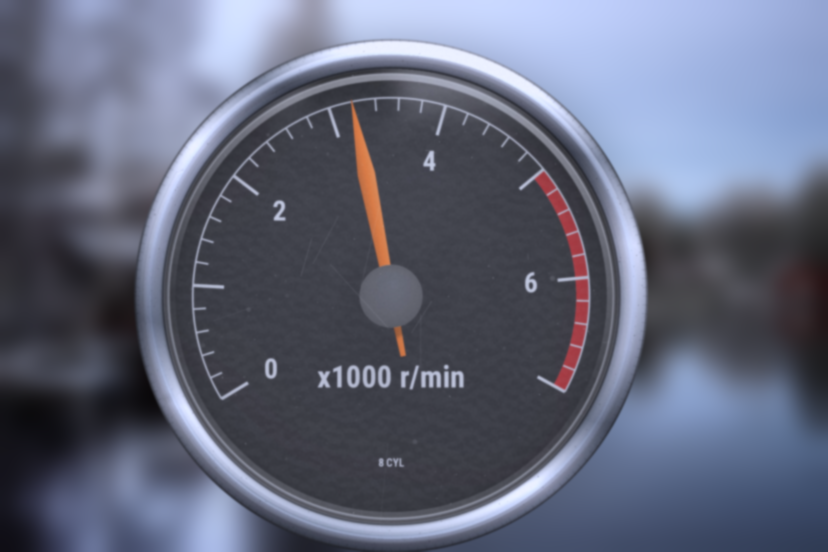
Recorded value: 3200,rpm
